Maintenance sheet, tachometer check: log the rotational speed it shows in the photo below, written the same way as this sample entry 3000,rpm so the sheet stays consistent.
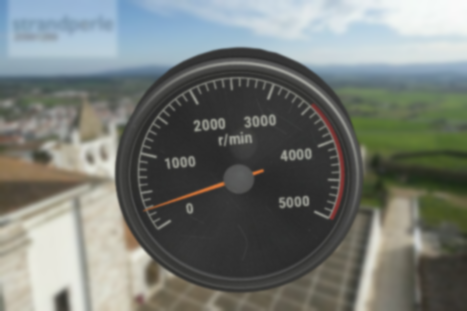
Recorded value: 300,rpm
